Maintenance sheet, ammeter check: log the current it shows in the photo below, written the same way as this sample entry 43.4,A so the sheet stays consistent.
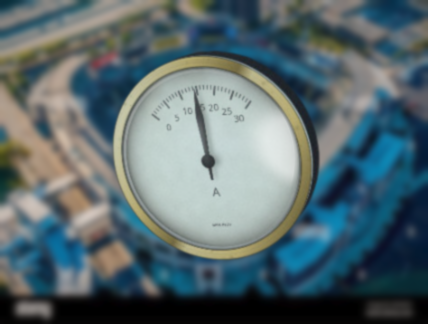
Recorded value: 15,A
